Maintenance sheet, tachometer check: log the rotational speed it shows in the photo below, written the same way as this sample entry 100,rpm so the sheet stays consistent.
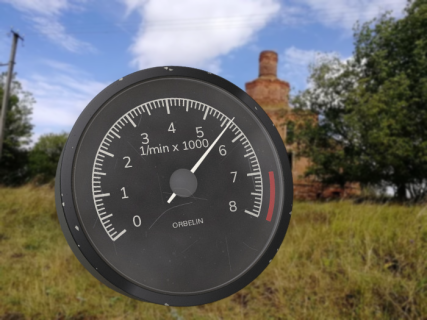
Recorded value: 5600,rpm
